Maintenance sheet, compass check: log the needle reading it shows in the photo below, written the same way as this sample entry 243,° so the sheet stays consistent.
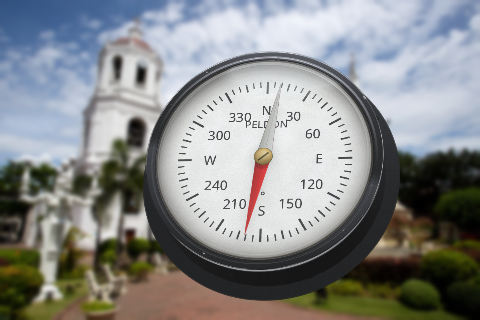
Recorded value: 190,°
